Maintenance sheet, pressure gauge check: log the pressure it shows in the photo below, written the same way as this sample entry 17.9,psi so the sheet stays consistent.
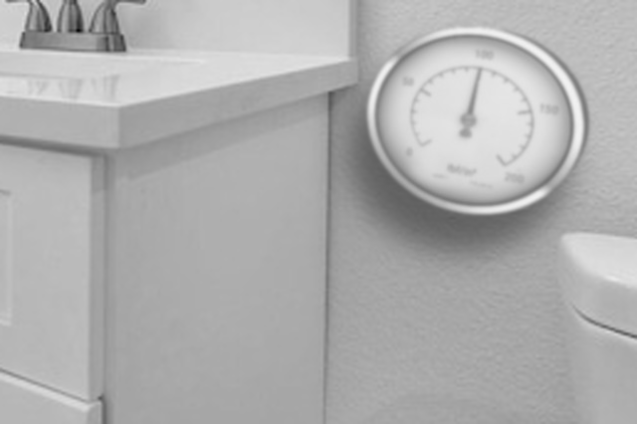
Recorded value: 100,psi
